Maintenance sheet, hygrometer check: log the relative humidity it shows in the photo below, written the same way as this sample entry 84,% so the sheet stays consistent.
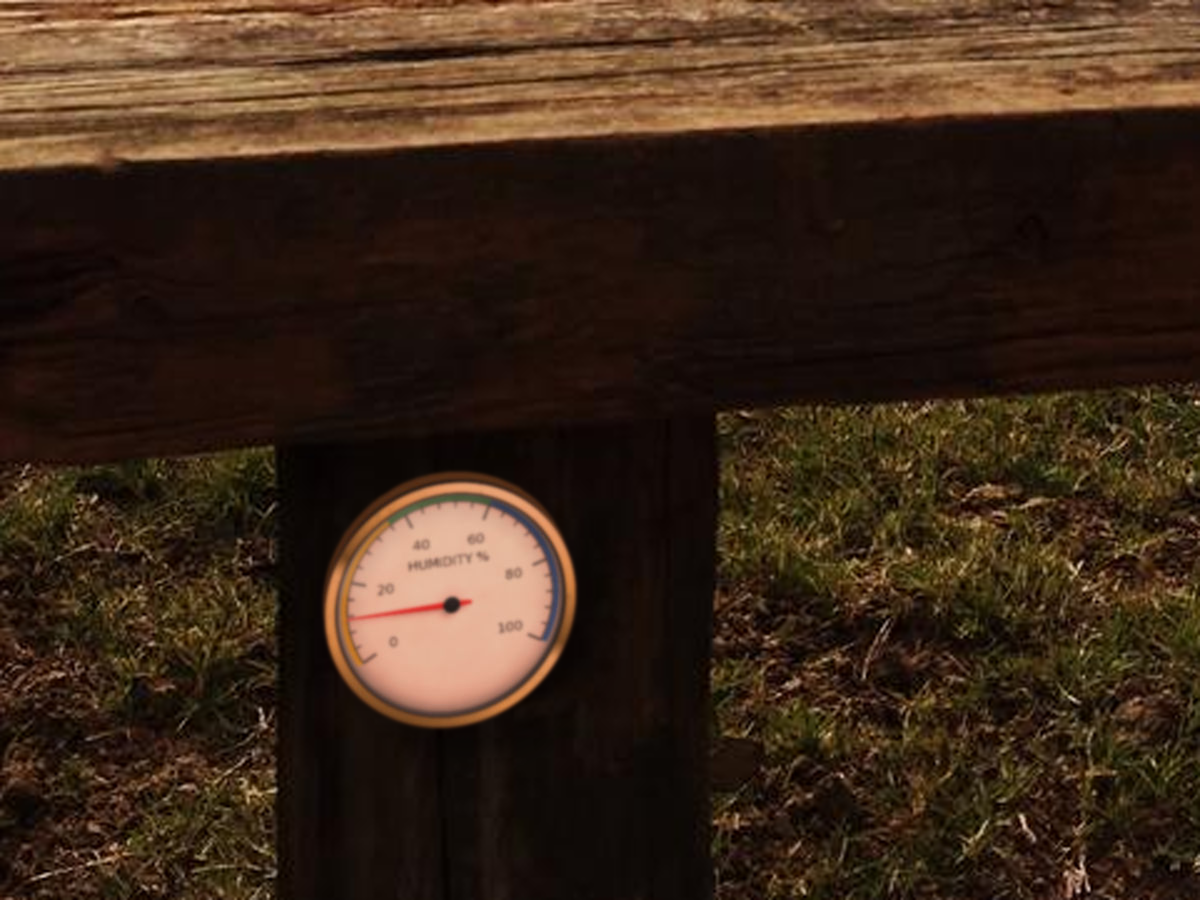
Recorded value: 12,%
